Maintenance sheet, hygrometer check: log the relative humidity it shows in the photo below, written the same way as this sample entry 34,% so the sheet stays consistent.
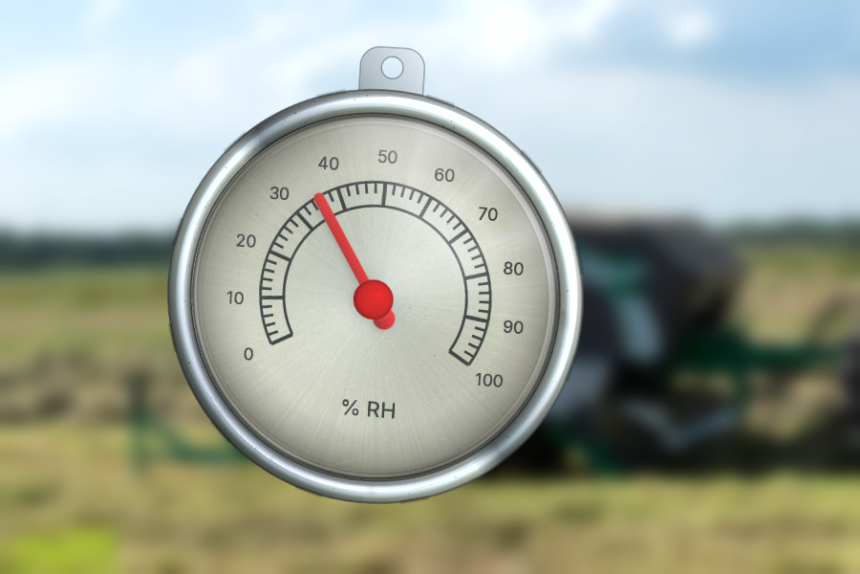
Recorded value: 36,%
